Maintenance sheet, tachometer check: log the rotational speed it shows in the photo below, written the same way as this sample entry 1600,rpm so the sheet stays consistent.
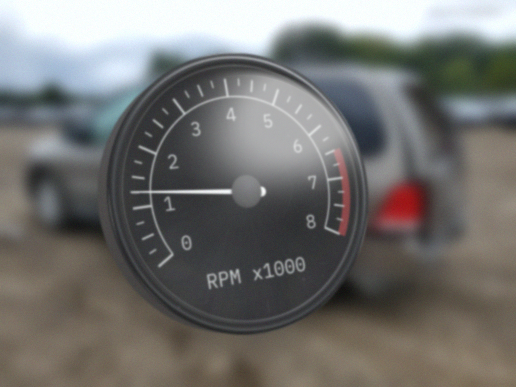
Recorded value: 1250,rpm
